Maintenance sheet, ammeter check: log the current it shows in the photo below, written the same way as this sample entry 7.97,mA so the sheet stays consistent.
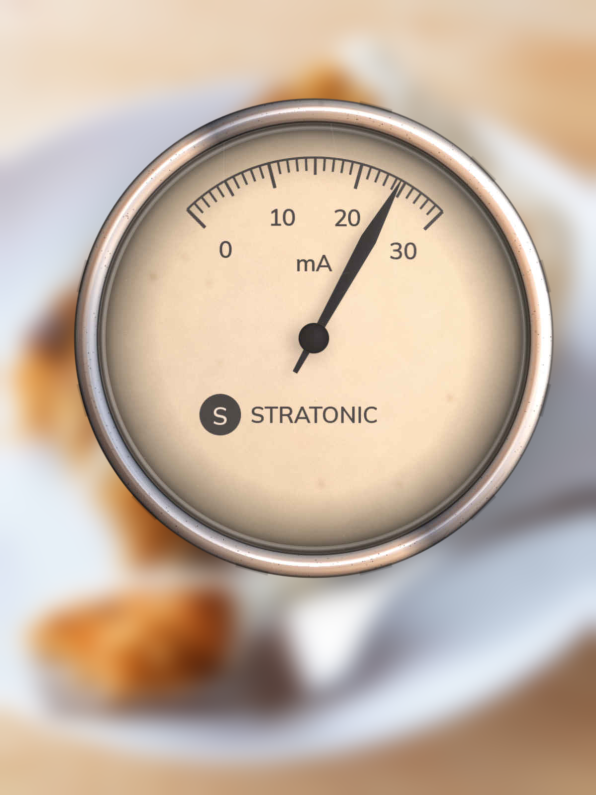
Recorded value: 24.5,mA
